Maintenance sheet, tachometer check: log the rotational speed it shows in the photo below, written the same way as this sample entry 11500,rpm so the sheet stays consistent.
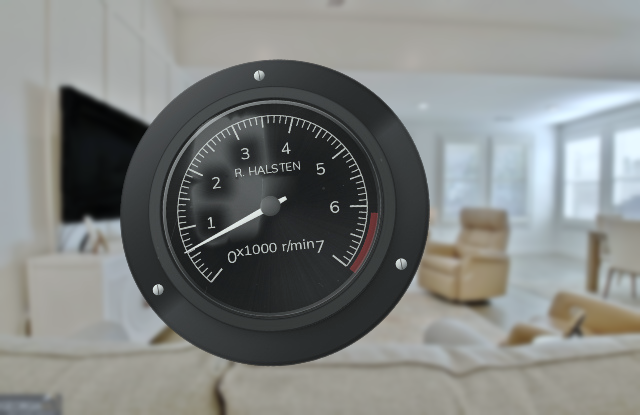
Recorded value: 600,rpm
